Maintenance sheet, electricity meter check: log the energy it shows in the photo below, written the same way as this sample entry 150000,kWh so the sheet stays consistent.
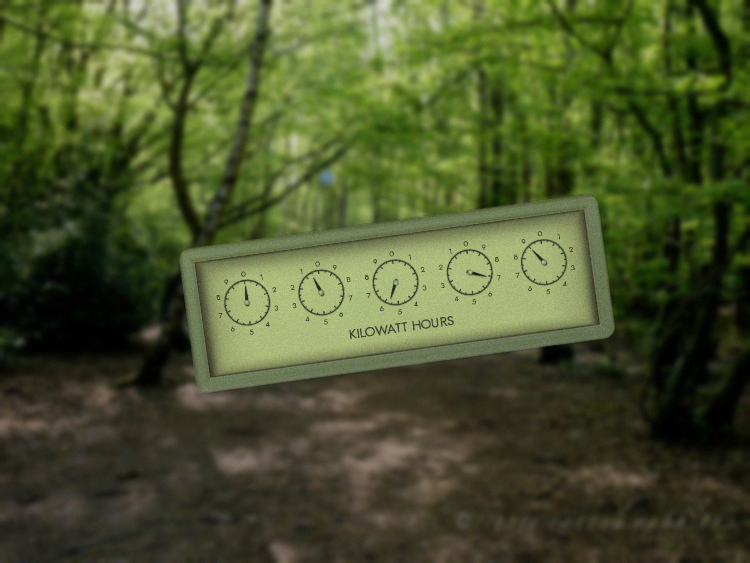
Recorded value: 569,kWh
